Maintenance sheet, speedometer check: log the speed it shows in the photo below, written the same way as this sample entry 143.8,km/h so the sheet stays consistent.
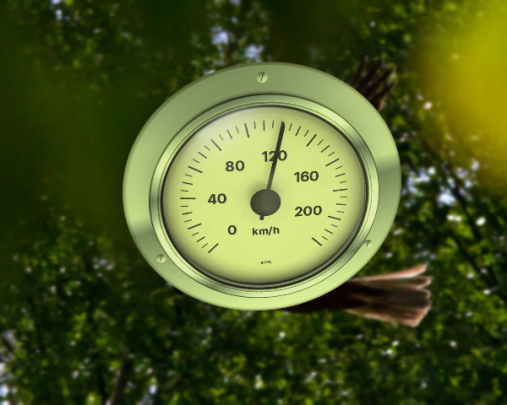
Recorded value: 120,km/h
